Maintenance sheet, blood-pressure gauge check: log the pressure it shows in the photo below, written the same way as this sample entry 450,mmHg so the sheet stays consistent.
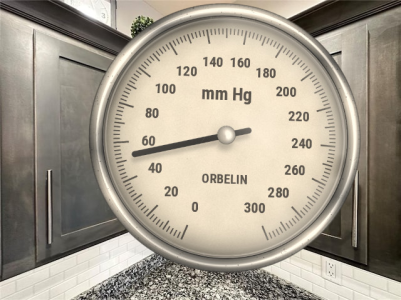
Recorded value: 52,mmHg
